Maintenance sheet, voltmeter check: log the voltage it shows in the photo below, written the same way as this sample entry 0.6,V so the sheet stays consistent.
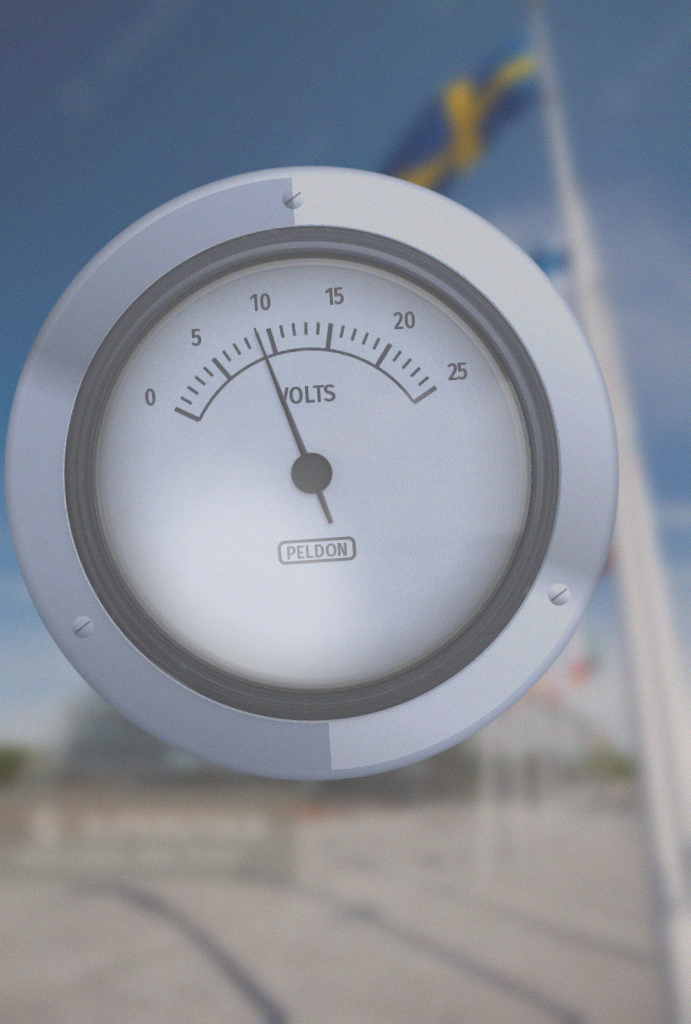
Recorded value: 9,V
